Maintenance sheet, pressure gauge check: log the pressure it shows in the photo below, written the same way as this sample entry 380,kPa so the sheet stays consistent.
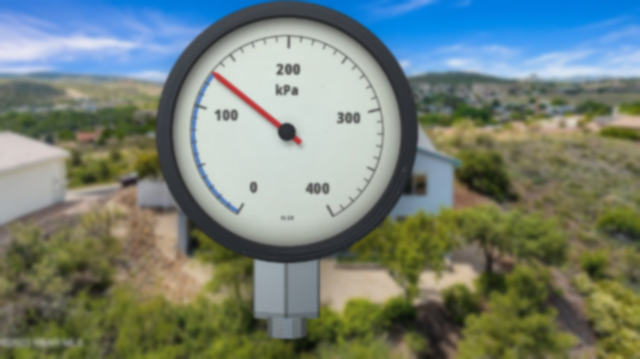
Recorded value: 130,kPa
